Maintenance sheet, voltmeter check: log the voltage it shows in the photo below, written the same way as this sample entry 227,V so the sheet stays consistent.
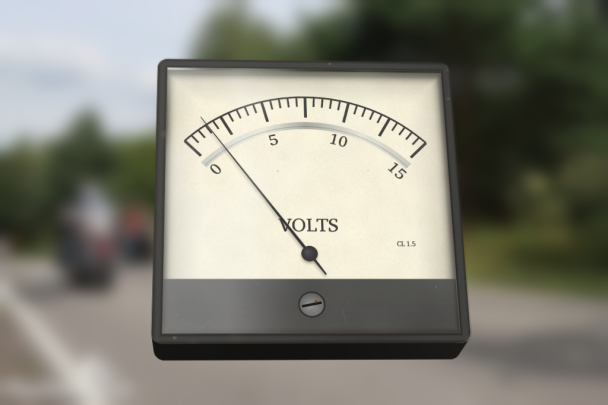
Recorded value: 1.5,V
